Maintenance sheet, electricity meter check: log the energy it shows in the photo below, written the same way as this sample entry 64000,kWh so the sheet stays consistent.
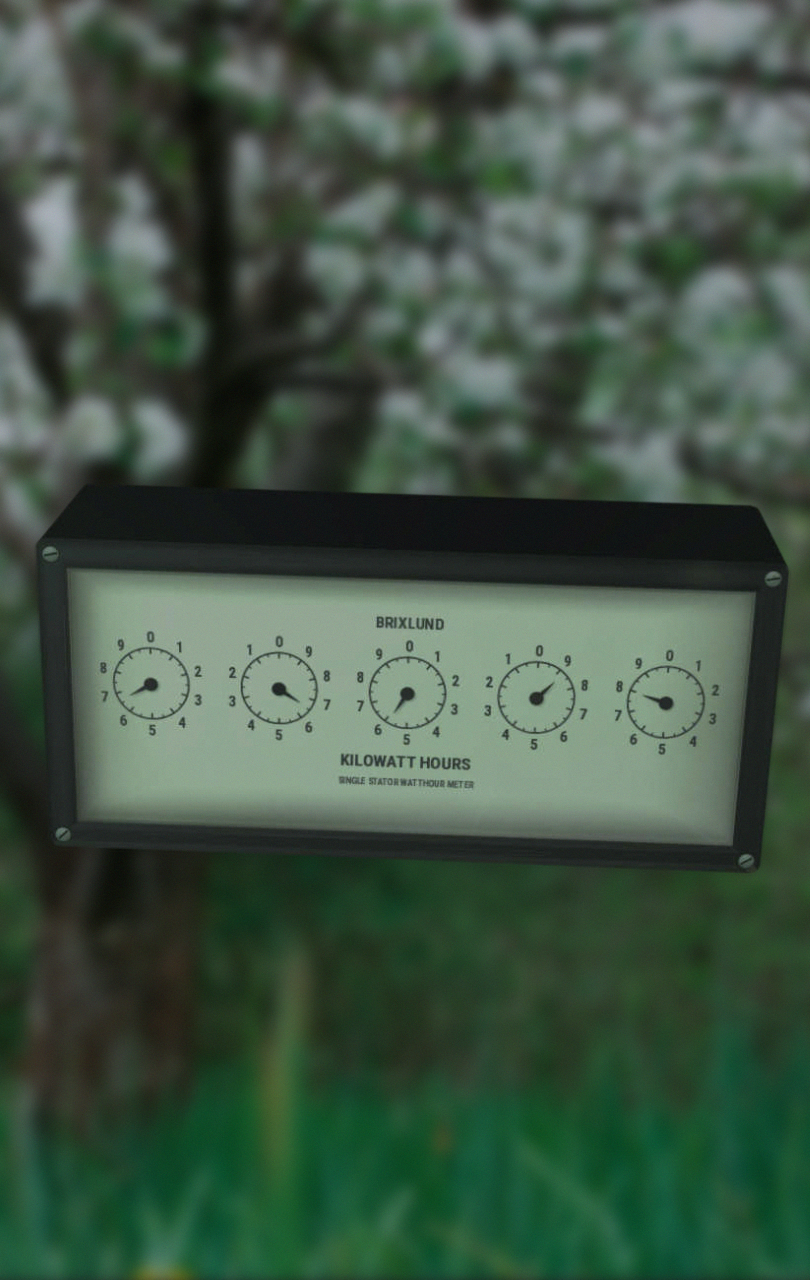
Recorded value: 66588,kWh
